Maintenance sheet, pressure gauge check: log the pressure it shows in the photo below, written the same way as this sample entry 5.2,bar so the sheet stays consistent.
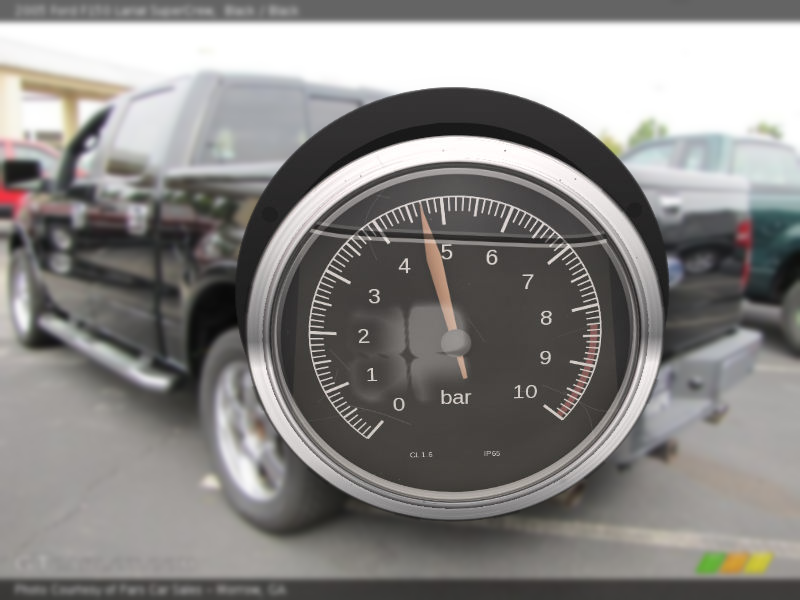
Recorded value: 4.7,bar
